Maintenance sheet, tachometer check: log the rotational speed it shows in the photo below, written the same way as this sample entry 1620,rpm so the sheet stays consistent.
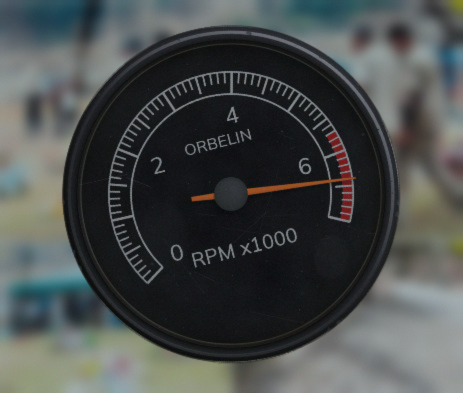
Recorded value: 6400,rpm
